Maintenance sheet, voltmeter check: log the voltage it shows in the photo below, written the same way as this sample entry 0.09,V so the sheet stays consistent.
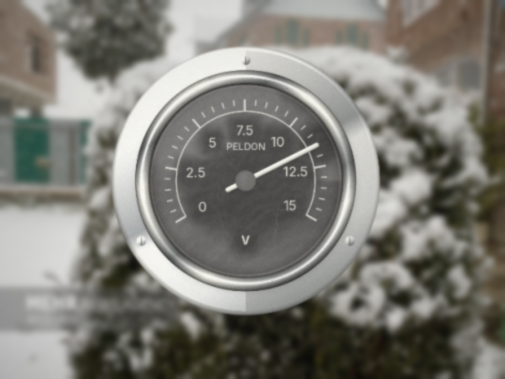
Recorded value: 11.5,V
